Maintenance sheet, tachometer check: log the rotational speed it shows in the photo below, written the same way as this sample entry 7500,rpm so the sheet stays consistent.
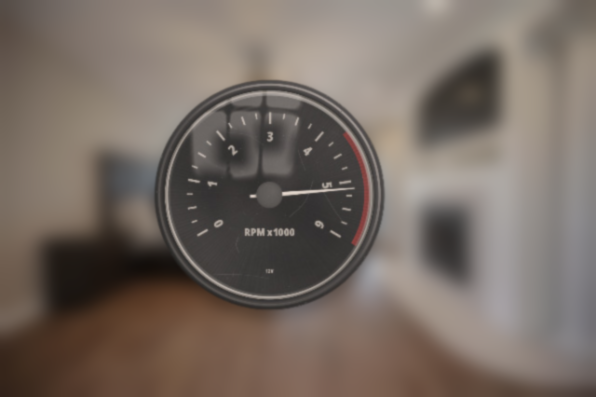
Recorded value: 5125,rpm
